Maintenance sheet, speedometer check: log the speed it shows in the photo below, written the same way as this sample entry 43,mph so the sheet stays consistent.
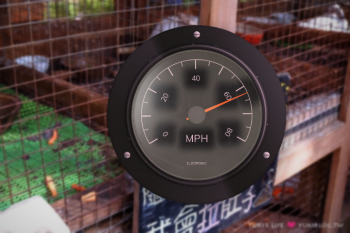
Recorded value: 62.5,mph
